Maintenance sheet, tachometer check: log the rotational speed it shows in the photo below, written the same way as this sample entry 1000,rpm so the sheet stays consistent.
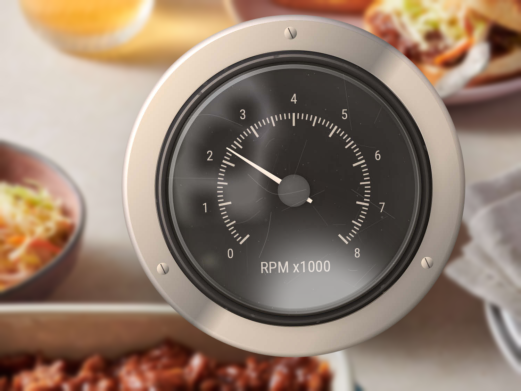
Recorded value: 2300,rpm
